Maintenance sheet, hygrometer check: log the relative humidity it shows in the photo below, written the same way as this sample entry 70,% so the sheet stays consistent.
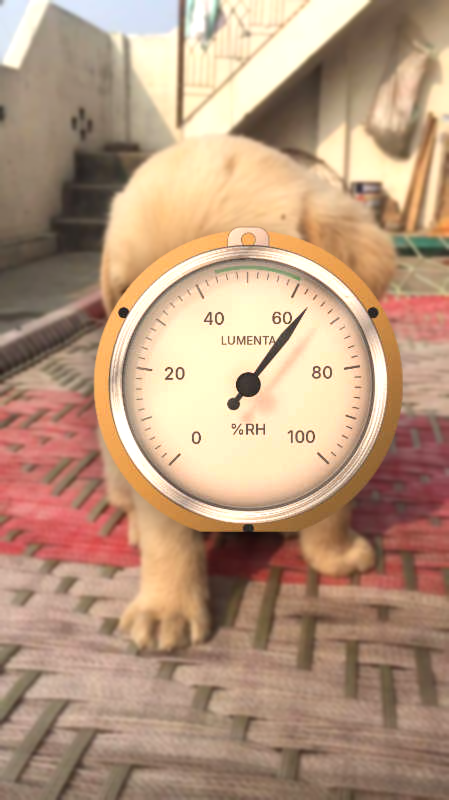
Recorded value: 64,%
